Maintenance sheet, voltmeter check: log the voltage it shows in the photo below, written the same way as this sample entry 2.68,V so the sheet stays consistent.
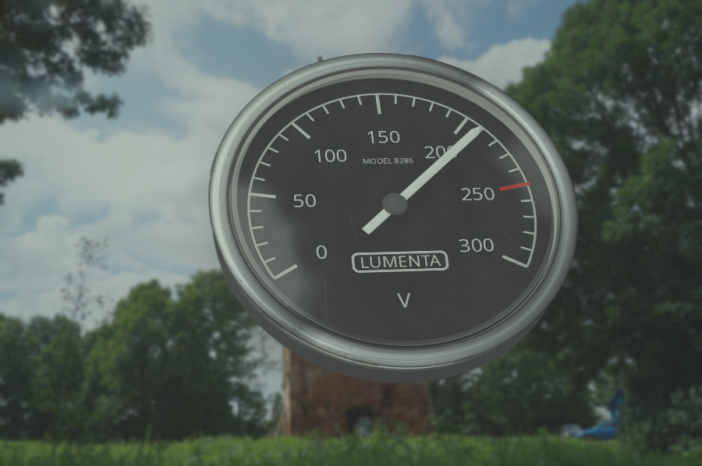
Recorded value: 210,V
